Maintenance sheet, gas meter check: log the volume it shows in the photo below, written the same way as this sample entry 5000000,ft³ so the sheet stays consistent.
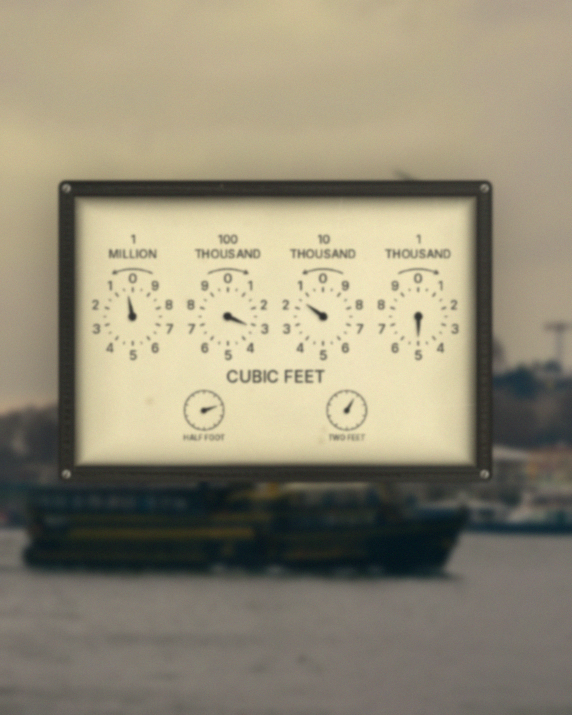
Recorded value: 31500,ft³
